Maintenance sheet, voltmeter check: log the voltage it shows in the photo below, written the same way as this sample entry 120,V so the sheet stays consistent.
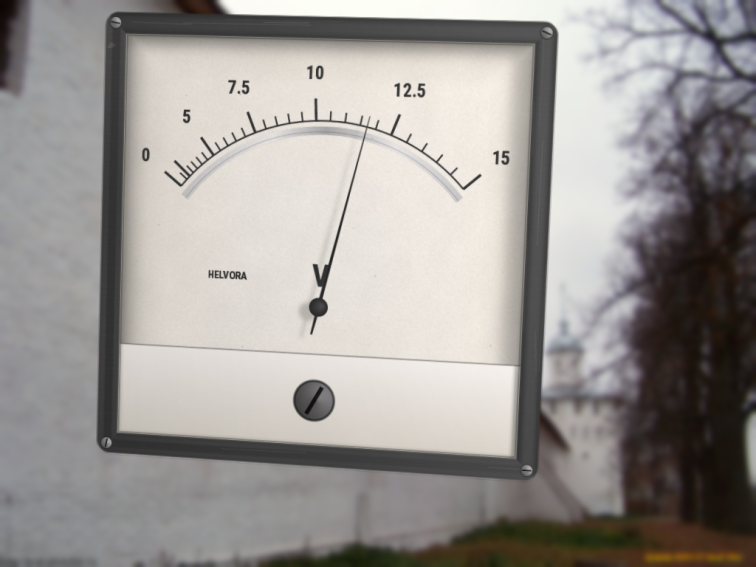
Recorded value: 11.75,V
